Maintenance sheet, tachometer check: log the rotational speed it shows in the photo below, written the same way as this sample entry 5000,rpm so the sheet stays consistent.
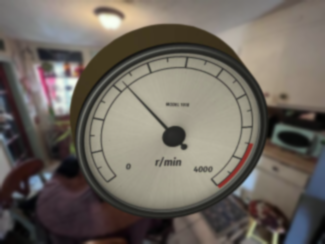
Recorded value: 1300,rpm
